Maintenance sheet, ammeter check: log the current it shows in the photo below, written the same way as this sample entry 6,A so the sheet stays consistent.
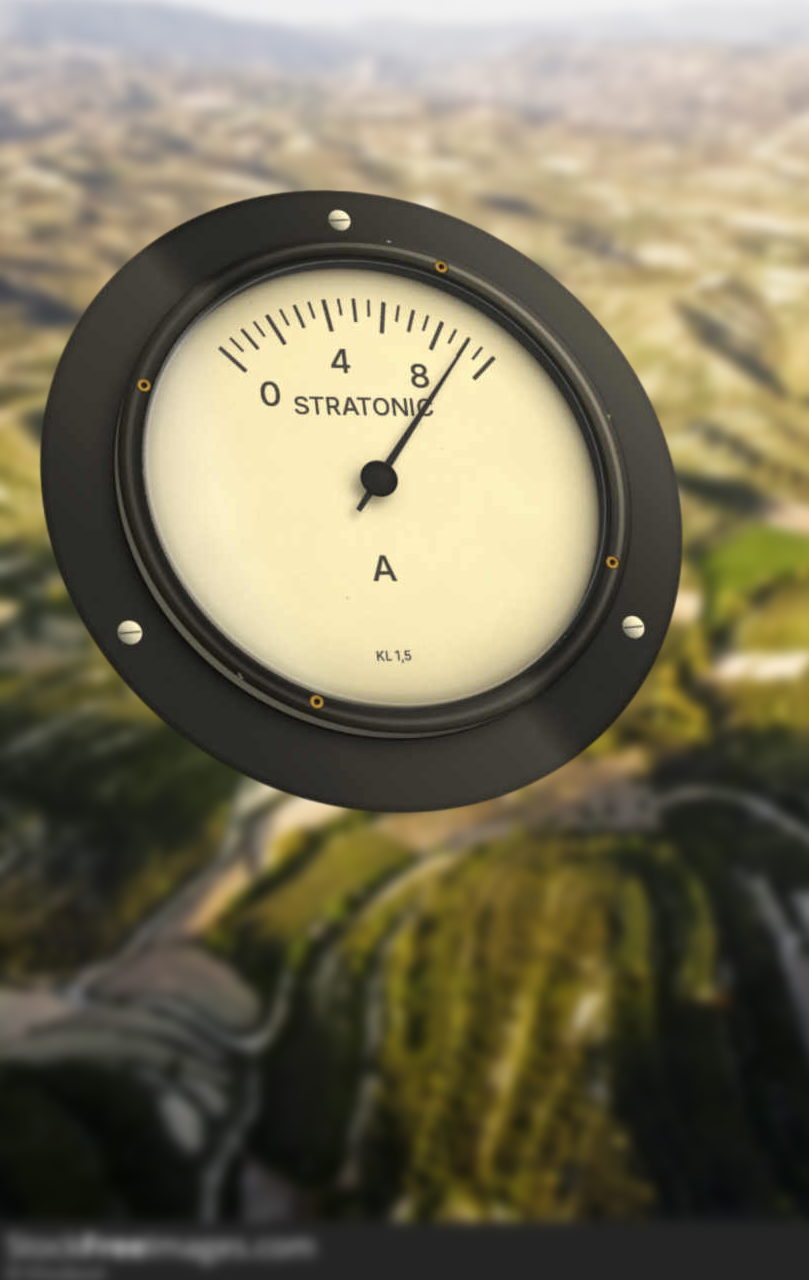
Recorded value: 9,A
